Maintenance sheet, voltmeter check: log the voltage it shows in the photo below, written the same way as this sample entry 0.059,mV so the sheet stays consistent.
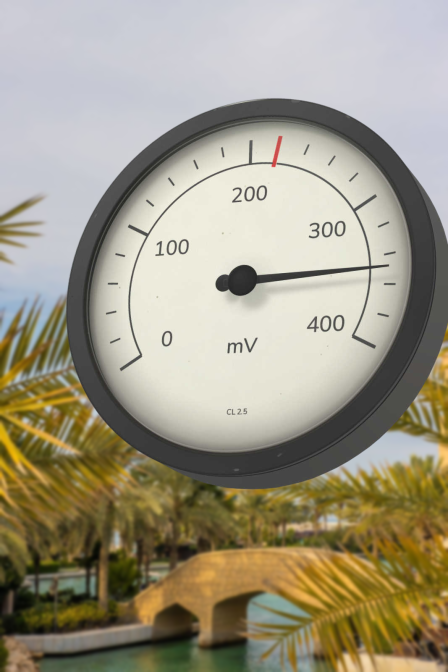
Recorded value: 350,mV
